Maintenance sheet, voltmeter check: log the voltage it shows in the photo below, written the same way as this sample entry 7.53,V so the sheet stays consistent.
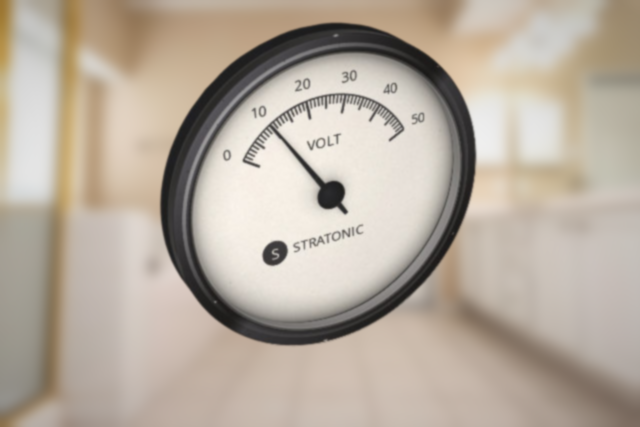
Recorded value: 10,V
